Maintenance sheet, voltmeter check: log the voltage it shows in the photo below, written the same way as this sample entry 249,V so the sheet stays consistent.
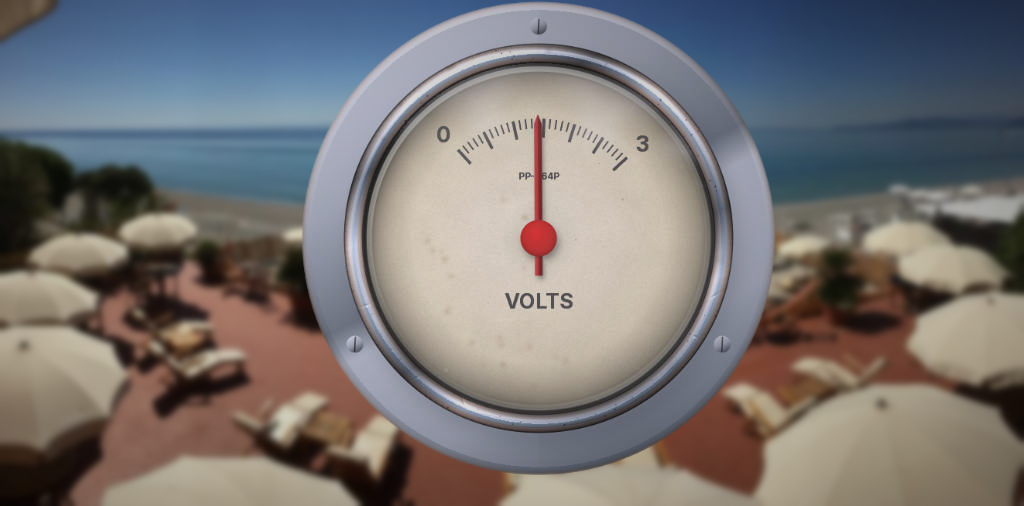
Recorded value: 1.4,V
